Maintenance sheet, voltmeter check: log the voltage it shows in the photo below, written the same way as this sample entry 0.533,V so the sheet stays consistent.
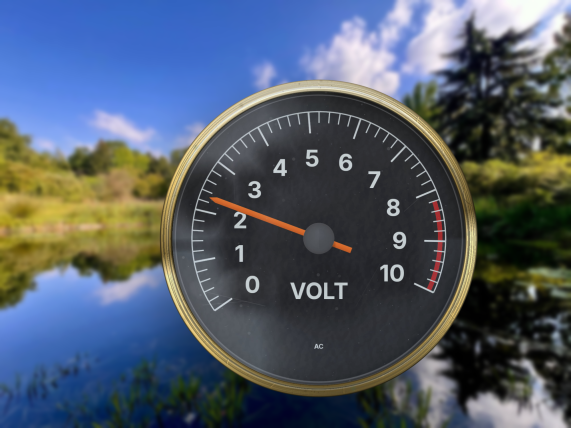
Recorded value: 2.3,V
